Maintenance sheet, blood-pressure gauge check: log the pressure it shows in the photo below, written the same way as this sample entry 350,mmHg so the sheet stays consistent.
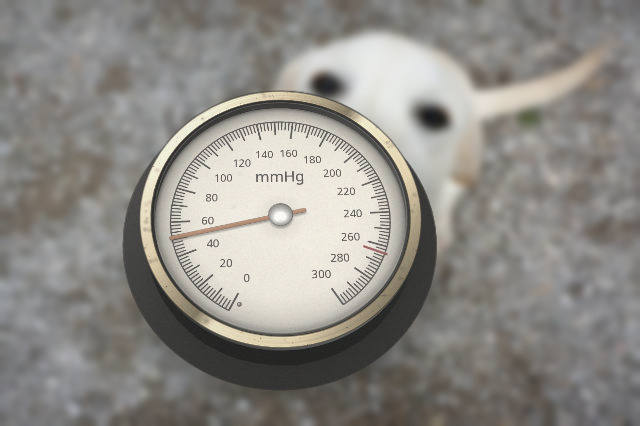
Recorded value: 50,mmHg
